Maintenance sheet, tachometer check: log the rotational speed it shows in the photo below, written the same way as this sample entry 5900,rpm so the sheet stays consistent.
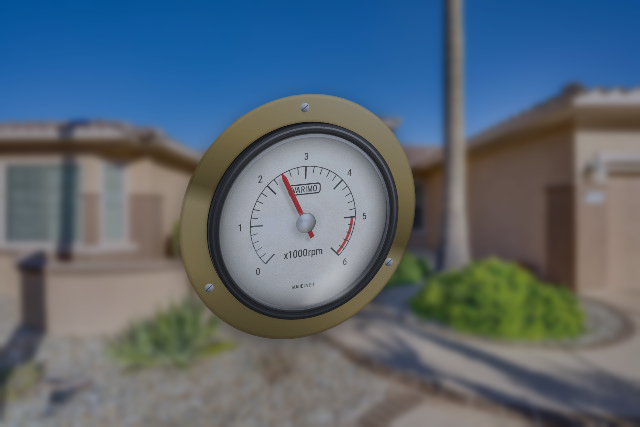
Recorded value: 2400,rpm
